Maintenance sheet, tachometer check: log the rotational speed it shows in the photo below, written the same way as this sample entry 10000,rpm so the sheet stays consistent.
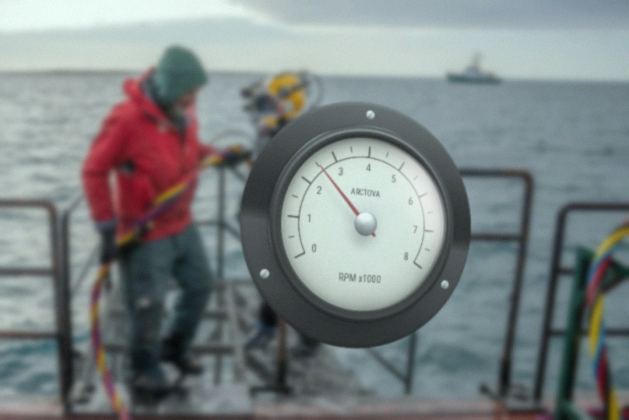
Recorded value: 2500,rpm
